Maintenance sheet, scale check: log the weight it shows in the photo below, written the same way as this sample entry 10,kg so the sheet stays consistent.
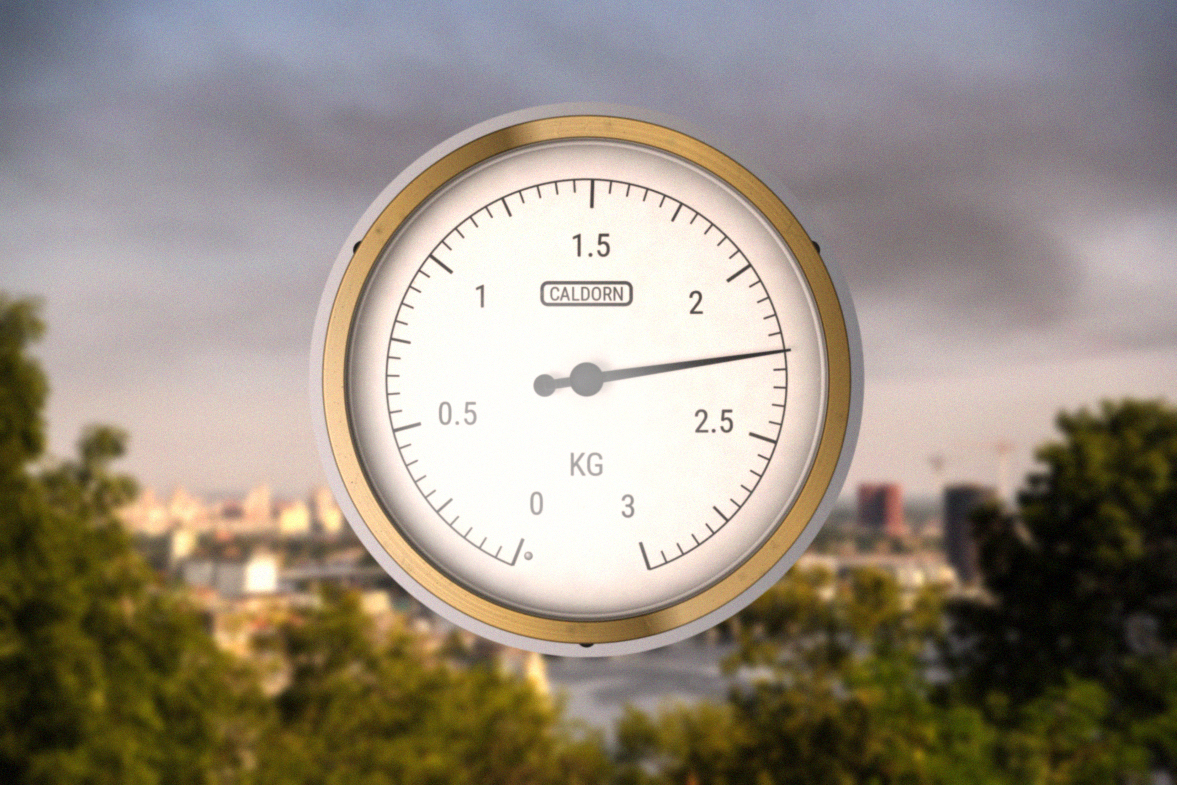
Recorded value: 2.25,kg
